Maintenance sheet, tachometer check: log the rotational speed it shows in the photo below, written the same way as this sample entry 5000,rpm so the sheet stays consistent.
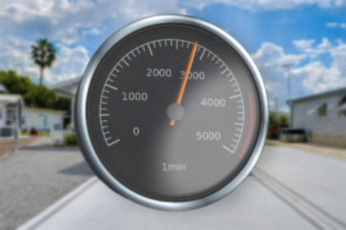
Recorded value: 2800,rpm
